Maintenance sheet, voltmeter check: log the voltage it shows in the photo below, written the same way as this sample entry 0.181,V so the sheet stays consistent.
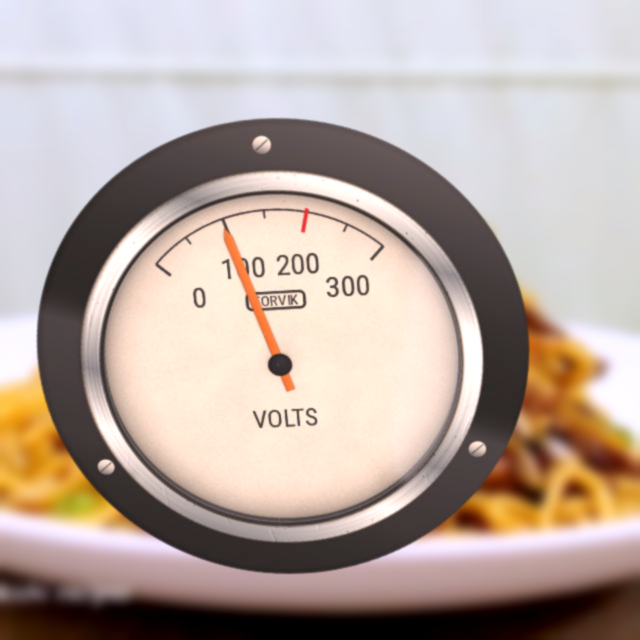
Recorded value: 100,V
